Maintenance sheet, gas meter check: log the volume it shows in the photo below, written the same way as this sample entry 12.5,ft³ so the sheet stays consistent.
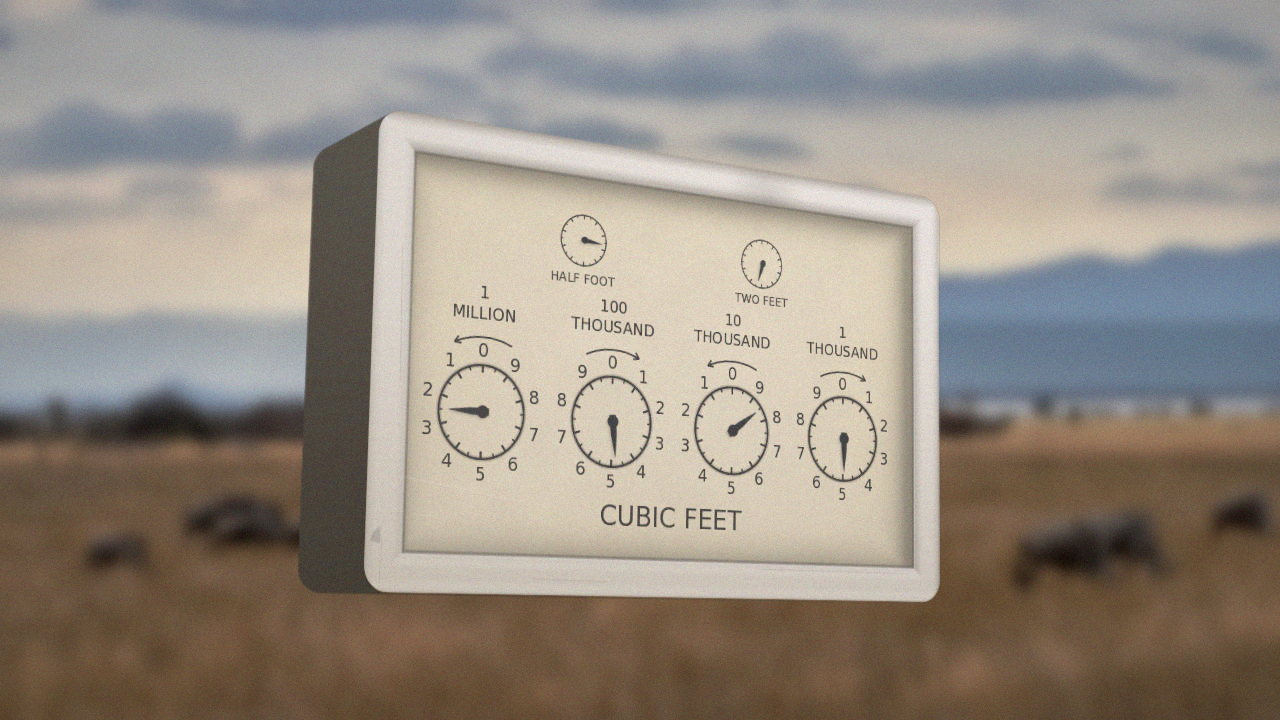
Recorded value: 248500,ft³
